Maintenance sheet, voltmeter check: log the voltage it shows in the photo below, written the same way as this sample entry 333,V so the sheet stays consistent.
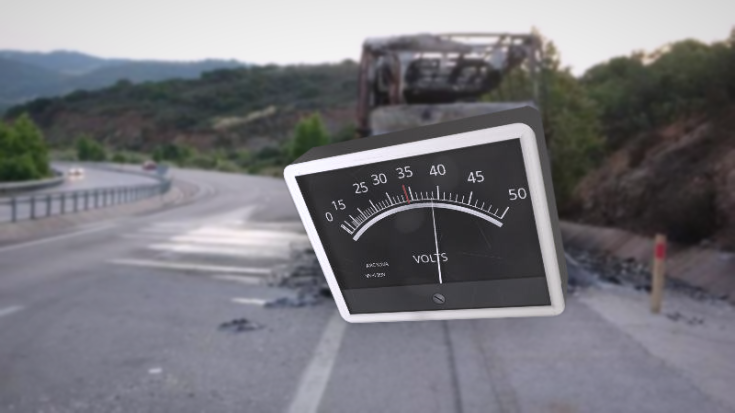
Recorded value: 39,V
